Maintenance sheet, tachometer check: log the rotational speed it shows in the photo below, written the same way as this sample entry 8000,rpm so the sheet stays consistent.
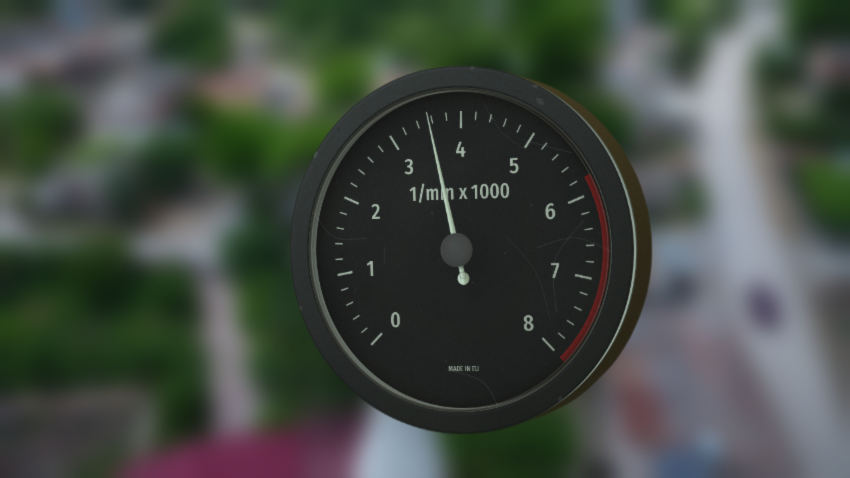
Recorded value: 3600,rpm
